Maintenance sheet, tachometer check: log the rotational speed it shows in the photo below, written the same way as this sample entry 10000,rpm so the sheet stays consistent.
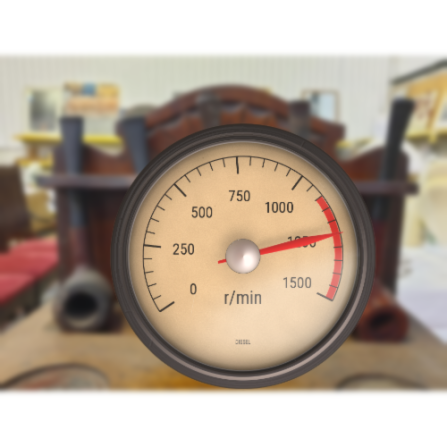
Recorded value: 1250,rpm
